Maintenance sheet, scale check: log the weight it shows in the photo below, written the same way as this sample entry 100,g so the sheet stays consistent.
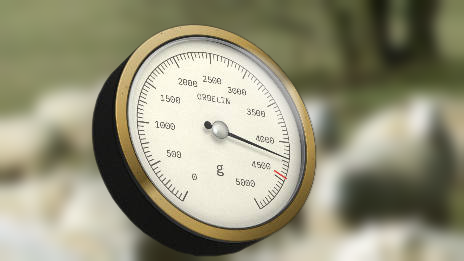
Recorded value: 4250,g
